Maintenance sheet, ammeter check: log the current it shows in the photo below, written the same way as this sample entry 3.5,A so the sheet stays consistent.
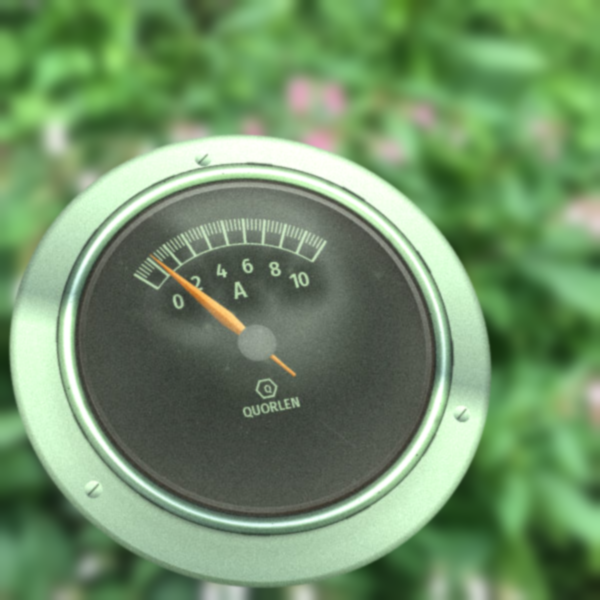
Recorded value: 1,A
